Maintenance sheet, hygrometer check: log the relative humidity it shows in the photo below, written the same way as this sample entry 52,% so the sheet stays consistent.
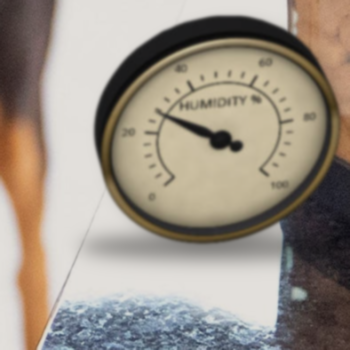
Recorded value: 28,%
